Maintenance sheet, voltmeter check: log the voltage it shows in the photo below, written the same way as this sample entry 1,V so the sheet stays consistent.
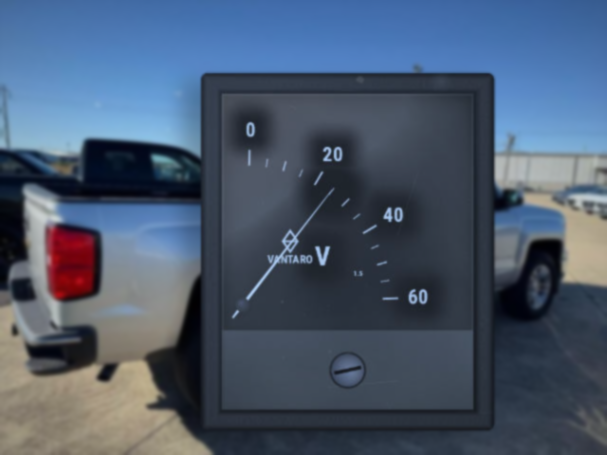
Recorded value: 25,V
